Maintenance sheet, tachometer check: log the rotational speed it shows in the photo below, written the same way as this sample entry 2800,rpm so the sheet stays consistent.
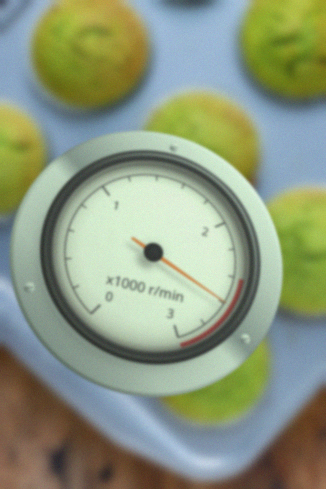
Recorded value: 2600,rpm
